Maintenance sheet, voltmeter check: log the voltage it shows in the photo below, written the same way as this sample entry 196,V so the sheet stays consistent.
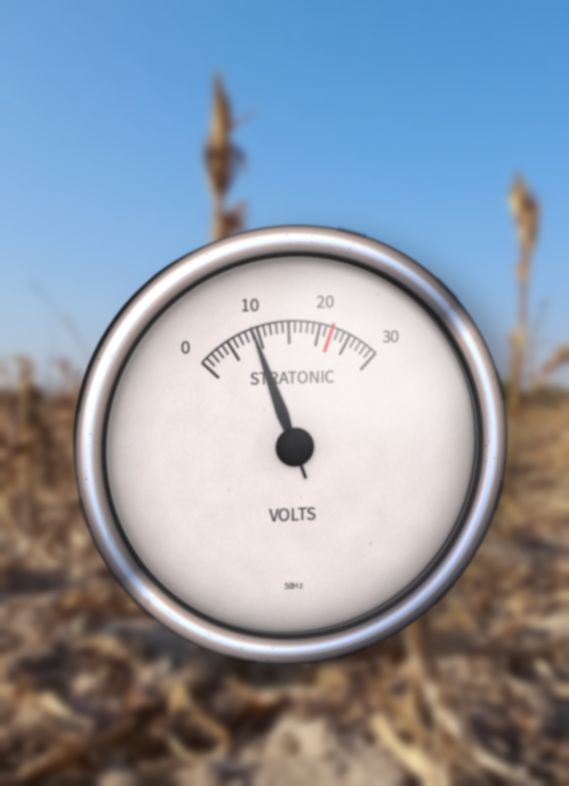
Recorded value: 9,V
